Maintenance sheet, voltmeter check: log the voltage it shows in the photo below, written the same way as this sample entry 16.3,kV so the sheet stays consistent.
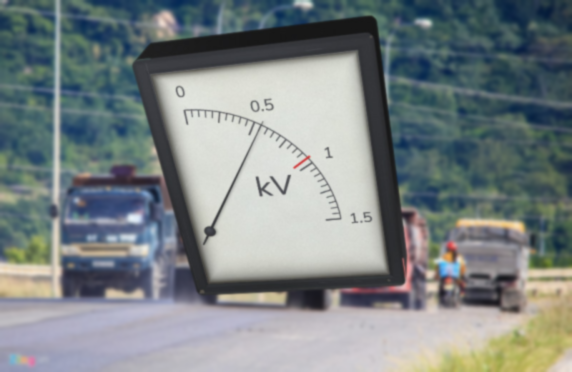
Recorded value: 0.55,kV
